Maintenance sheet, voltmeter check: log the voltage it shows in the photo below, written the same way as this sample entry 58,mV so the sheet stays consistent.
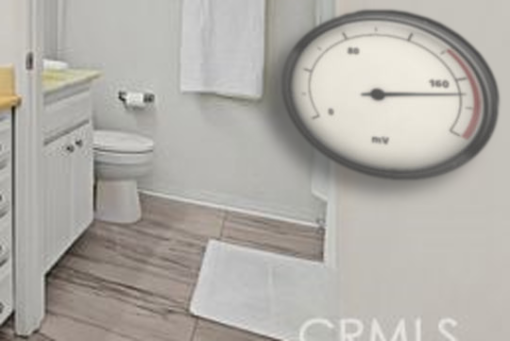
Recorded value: 170,mV
